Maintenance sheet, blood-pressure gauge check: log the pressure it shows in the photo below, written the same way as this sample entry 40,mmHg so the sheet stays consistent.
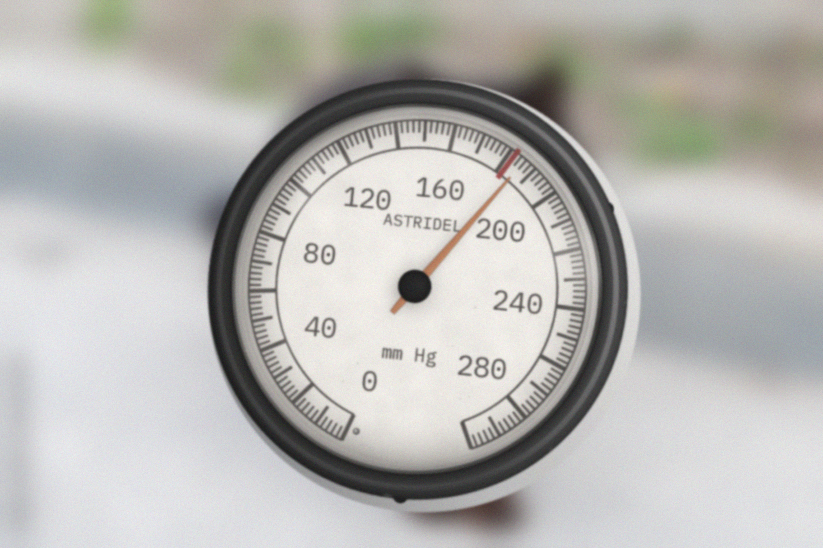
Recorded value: 186,mmHg
